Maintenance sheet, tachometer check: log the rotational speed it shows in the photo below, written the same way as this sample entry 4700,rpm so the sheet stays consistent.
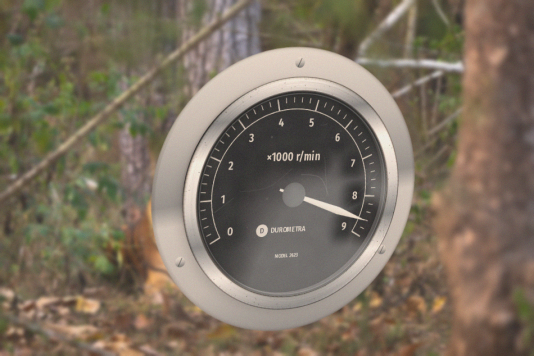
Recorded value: 8600,rpm
